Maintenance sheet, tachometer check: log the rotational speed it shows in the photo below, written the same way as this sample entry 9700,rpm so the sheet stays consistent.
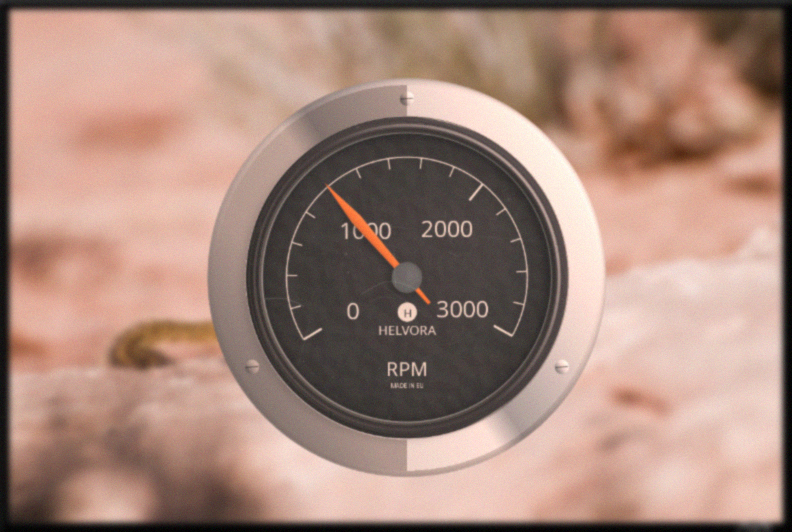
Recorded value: 1000,rpm
